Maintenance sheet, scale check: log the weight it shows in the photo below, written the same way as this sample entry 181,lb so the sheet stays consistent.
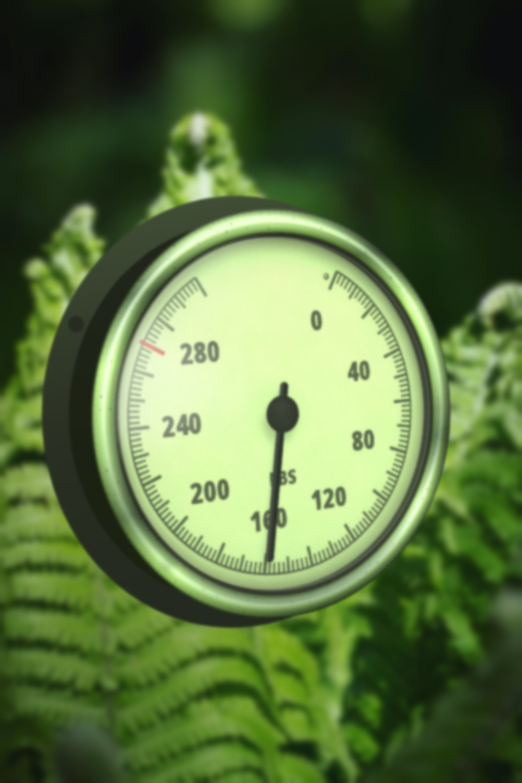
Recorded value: 160,lb
